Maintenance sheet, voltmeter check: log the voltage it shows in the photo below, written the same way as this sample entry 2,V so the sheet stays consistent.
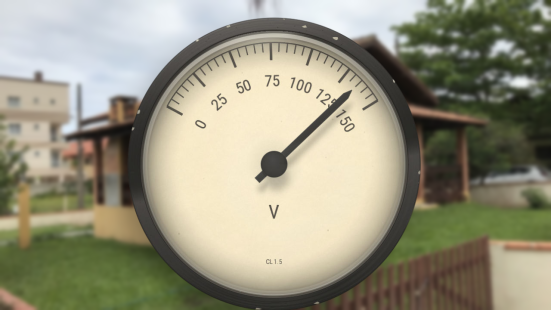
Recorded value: 135,V
